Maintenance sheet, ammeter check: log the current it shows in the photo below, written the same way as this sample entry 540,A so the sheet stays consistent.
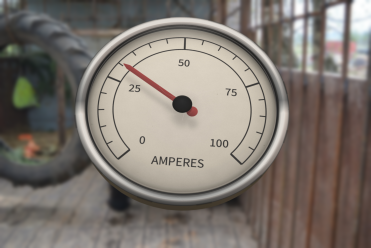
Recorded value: 30,A
